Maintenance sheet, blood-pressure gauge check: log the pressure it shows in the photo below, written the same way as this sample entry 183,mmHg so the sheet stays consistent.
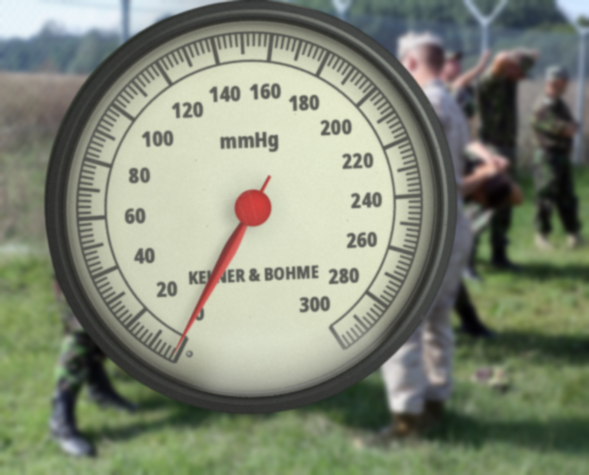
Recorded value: 2,mmHg
